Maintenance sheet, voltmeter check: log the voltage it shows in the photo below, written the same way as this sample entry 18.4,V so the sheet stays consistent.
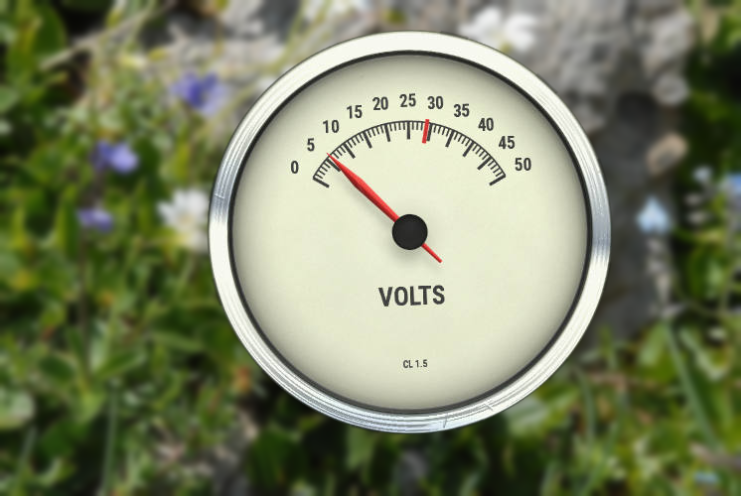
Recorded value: 6,V
